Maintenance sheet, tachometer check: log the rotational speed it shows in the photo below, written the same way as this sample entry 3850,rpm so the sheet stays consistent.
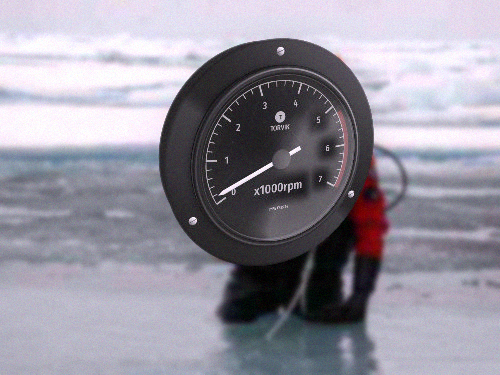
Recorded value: 200,rpm
